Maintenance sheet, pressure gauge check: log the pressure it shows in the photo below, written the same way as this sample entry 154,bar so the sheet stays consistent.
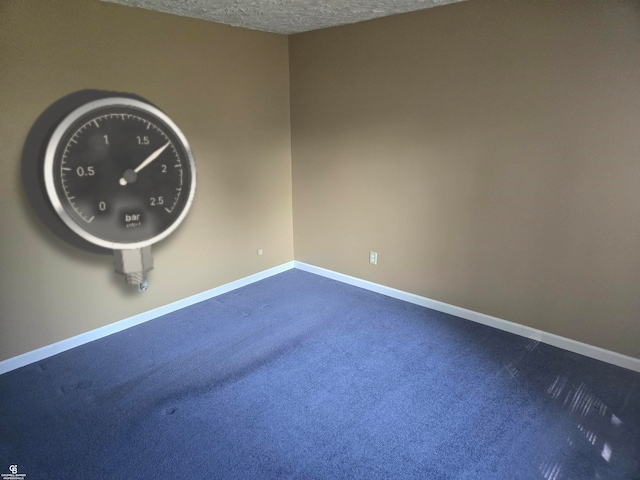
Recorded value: 1.75,bar
